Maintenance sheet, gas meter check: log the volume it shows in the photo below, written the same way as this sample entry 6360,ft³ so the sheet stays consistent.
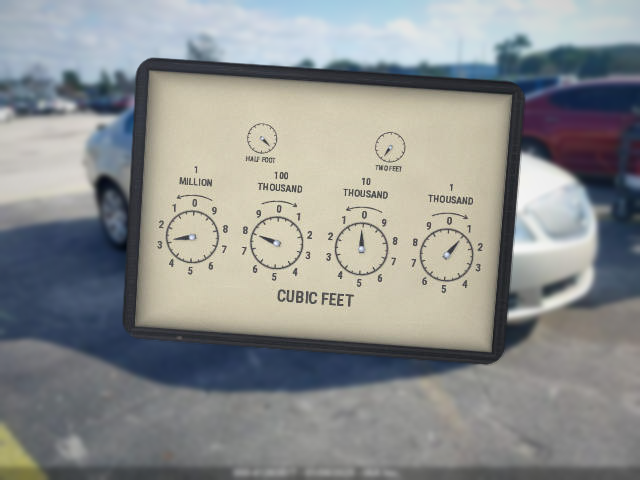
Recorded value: 280100,ft³
